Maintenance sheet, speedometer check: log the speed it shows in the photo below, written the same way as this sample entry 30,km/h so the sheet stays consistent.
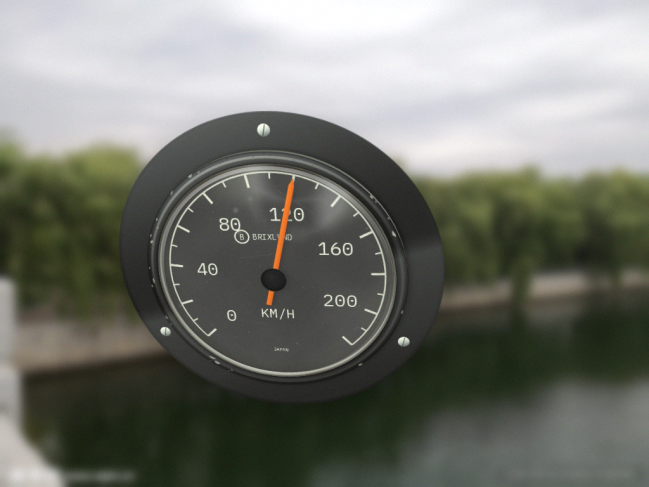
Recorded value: 120,km/h
